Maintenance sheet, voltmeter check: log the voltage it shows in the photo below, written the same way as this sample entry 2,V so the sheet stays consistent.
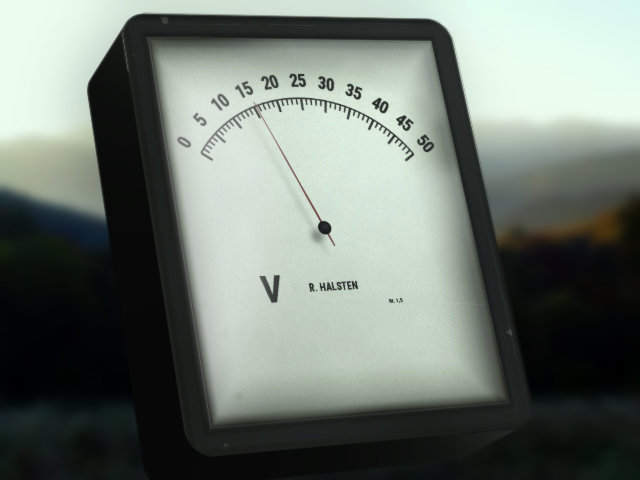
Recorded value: 15,V
